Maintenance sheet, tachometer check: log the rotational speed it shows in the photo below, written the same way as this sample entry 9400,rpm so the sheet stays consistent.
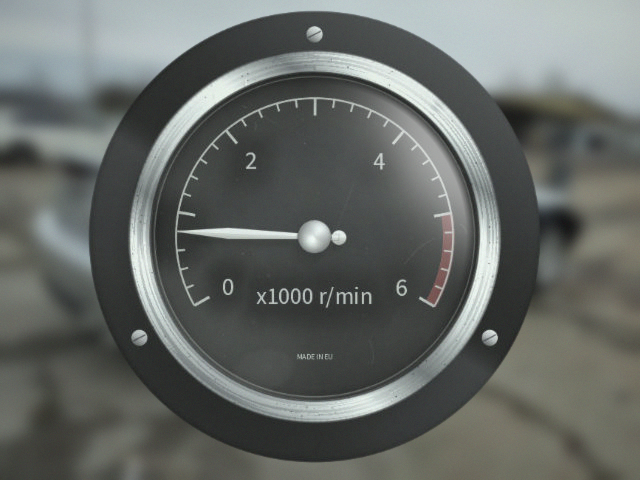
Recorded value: 800,rpm
